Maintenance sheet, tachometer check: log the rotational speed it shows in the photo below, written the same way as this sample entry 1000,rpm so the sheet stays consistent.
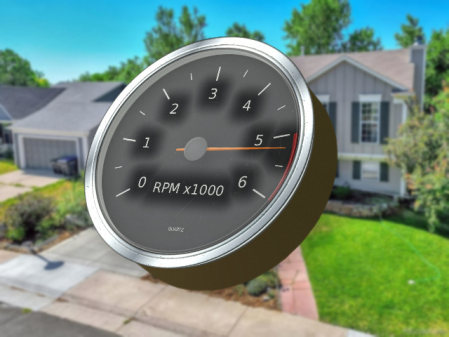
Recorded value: 5250,rpm
